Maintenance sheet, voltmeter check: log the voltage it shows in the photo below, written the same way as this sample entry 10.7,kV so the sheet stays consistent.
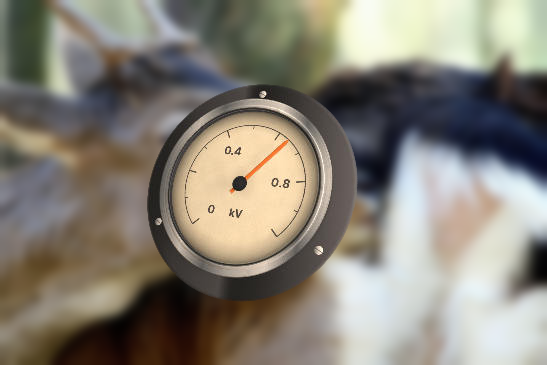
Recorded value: 0.65,kV
